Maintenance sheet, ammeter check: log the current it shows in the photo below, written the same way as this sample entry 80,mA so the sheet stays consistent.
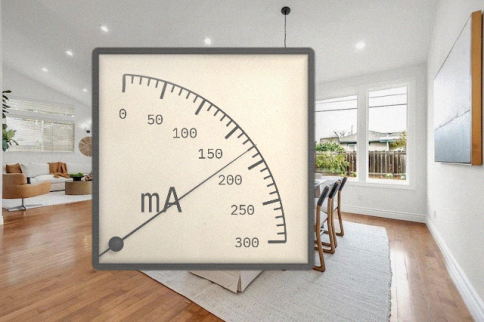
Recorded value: 180,mA
